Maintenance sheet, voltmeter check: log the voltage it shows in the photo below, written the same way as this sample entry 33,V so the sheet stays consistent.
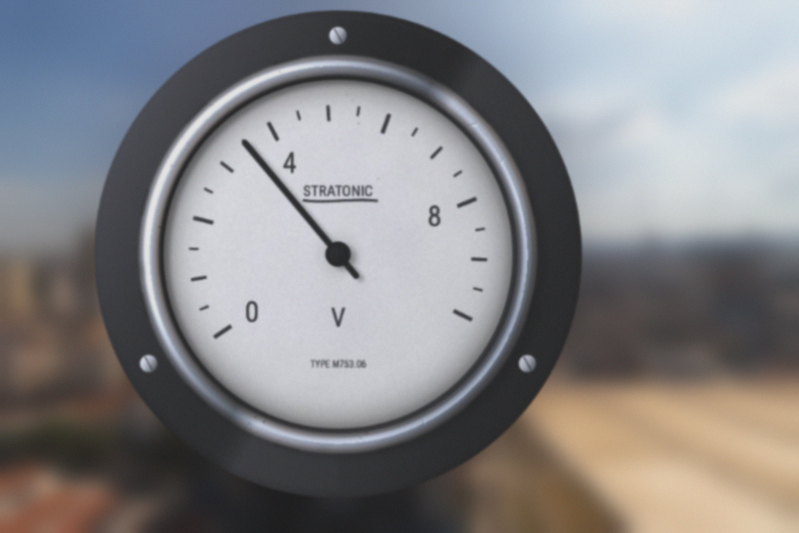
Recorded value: 3.5,V
